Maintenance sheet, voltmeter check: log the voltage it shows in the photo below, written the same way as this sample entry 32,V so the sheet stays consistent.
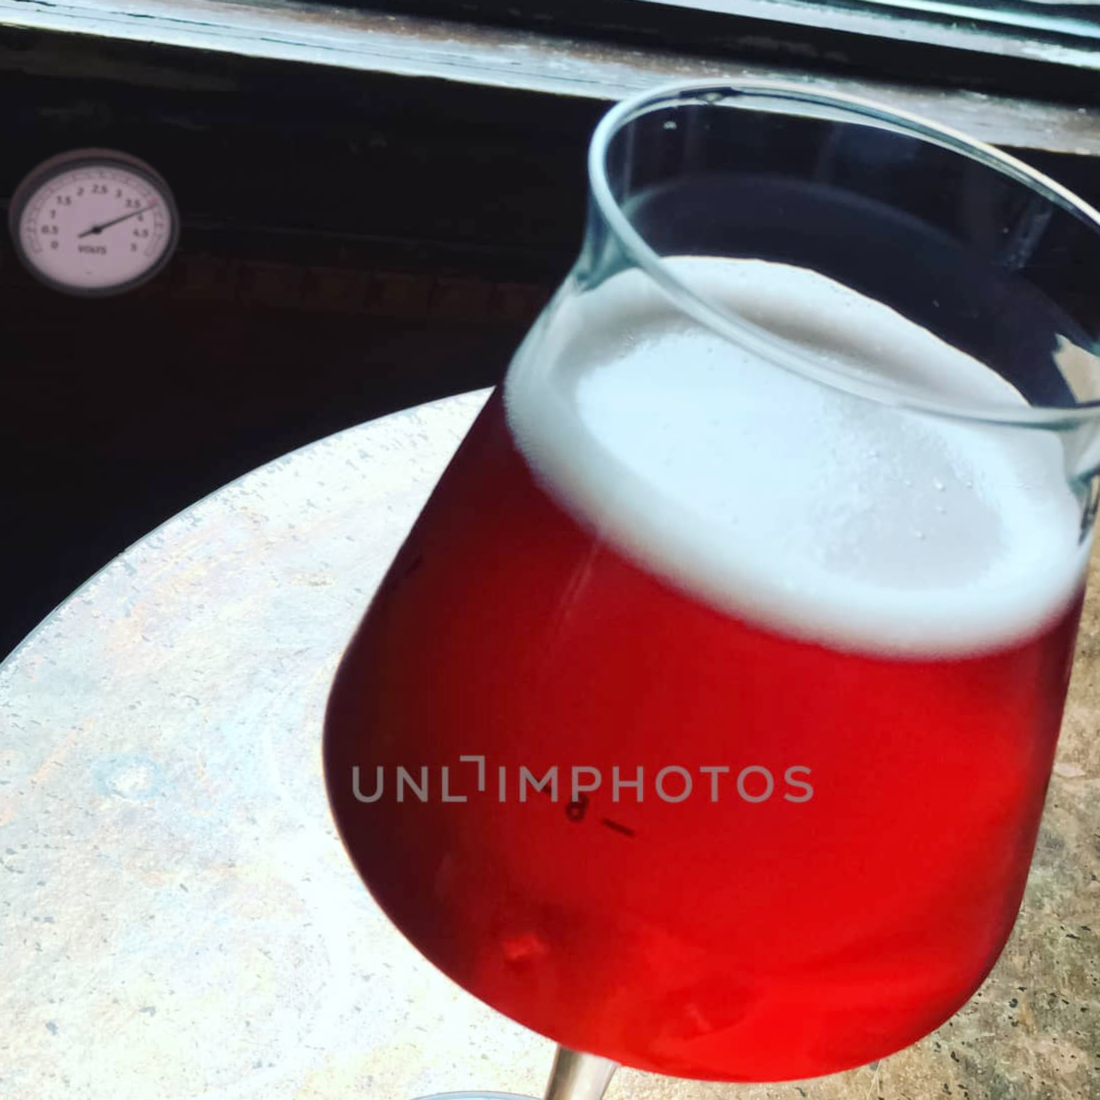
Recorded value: 3.75,V
